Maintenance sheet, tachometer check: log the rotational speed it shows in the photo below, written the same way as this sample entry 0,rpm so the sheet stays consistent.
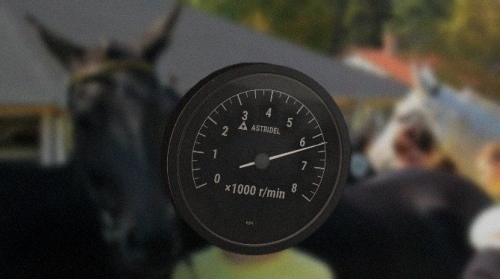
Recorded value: 6250,rpm
